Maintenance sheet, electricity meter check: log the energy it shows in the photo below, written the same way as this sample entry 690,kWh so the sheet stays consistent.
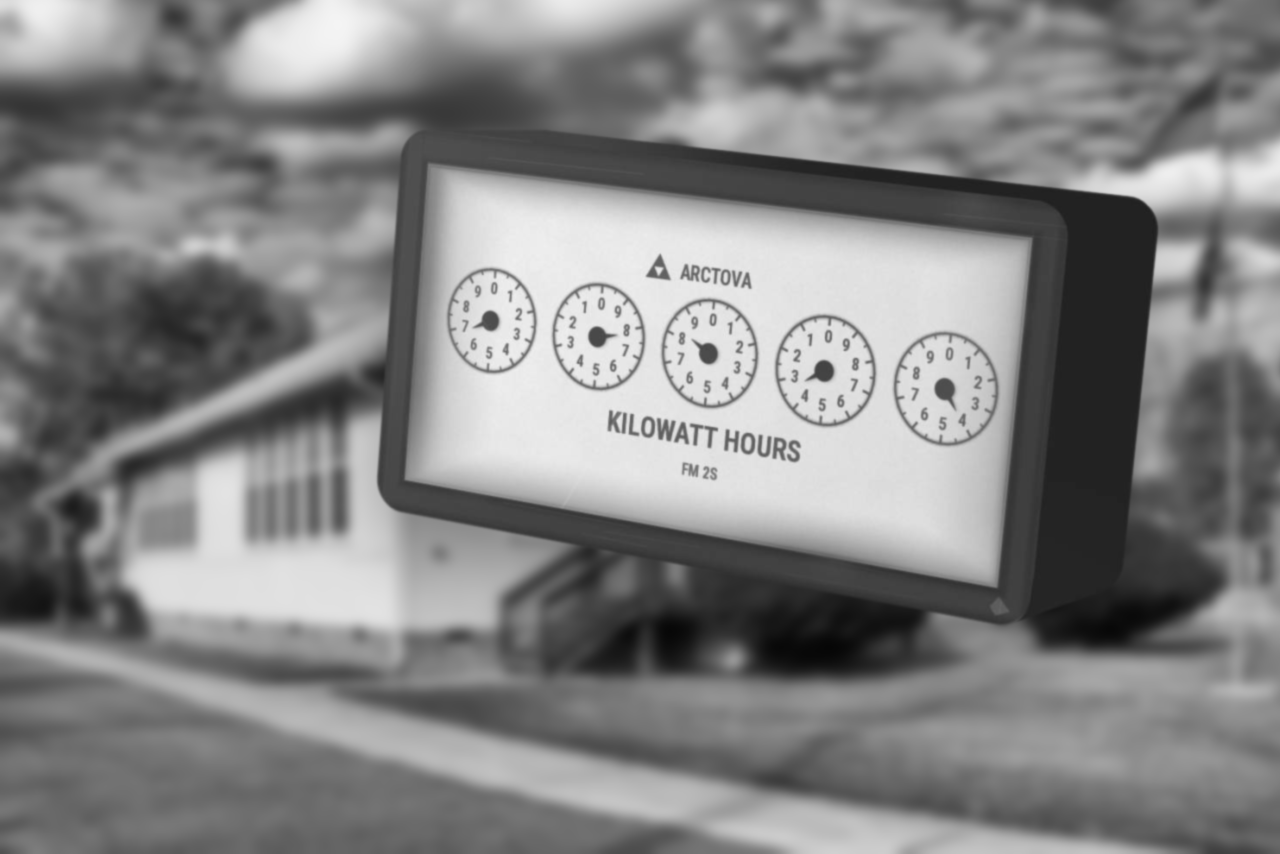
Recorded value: 67834,kWh
